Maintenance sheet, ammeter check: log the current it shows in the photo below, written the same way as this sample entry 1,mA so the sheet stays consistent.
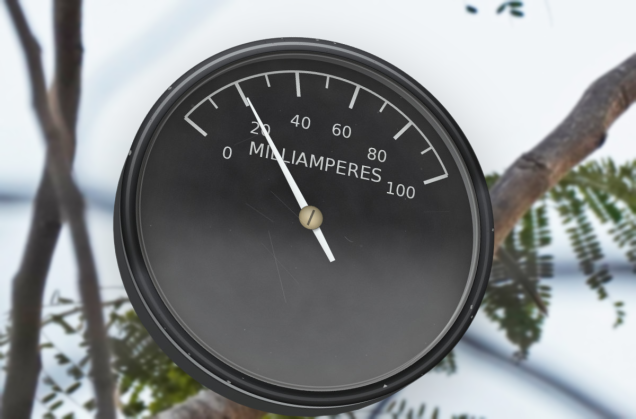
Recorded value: 20,mA
